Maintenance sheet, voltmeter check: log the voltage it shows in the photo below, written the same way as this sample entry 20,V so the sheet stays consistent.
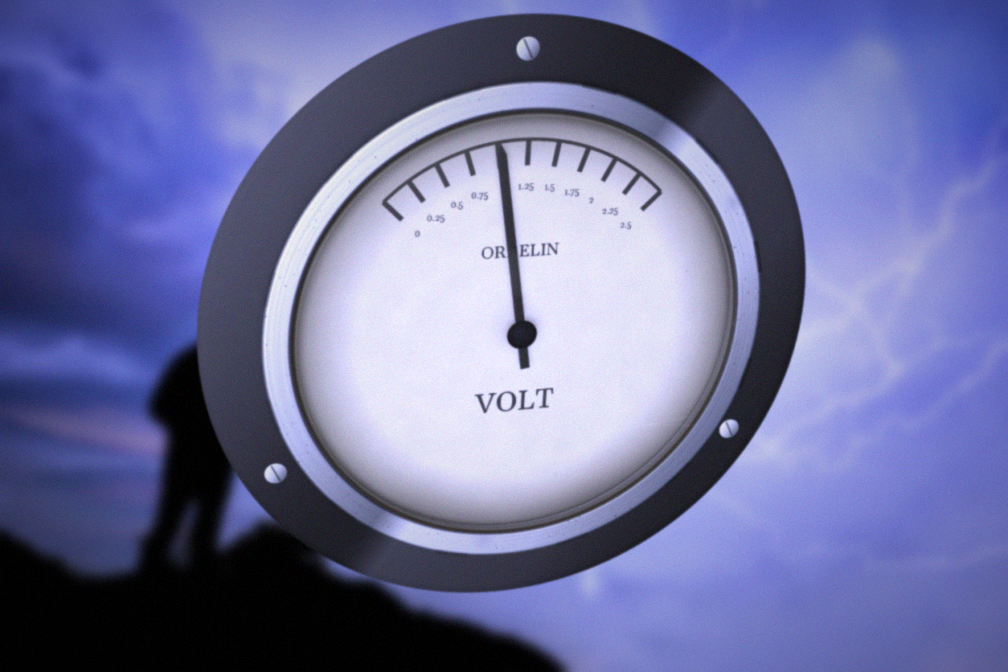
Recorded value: 1,V
